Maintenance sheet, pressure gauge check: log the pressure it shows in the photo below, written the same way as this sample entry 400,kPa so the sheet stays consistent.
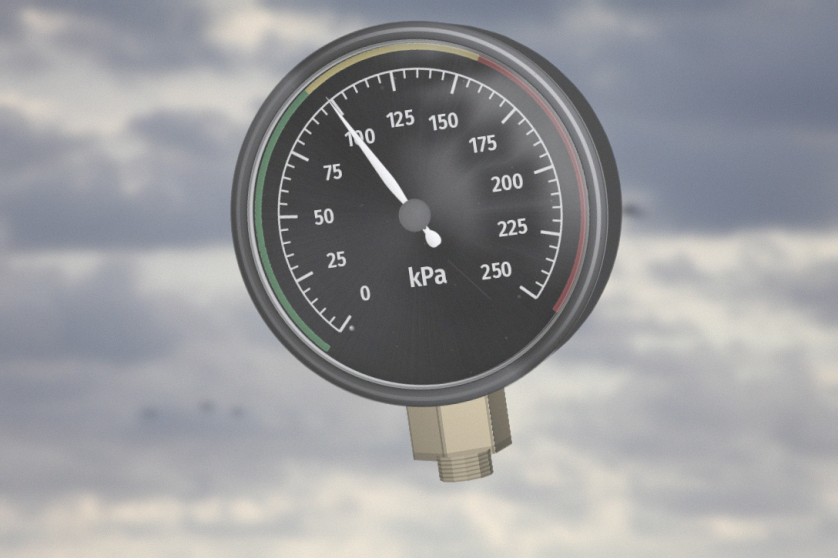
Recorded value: 100,kPa
